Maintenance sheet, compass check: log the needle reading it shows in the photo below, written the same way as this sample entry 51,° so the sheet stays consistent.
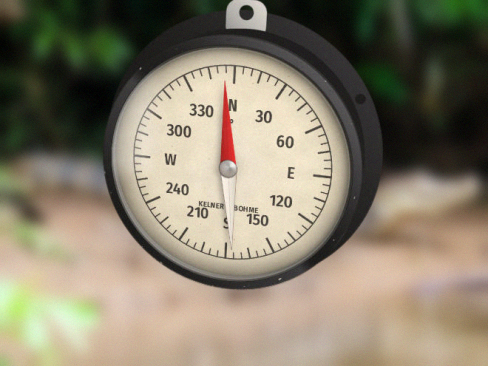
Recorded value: 355,°
